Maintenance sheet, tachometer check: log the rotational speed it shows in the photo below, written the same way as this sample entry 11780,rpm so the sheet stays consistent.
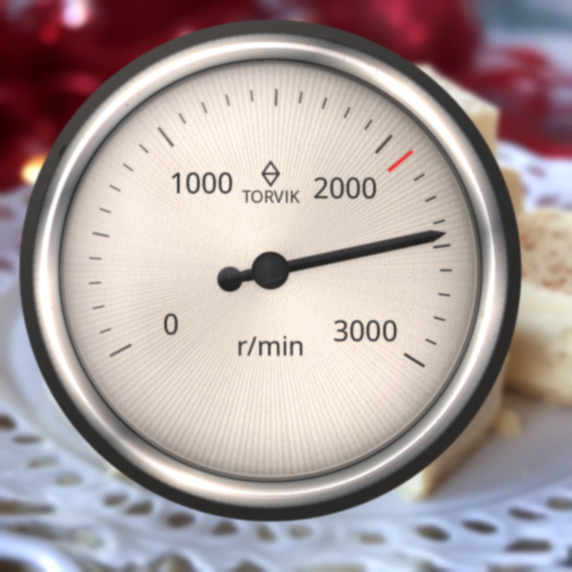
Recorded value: 2450,rpm
